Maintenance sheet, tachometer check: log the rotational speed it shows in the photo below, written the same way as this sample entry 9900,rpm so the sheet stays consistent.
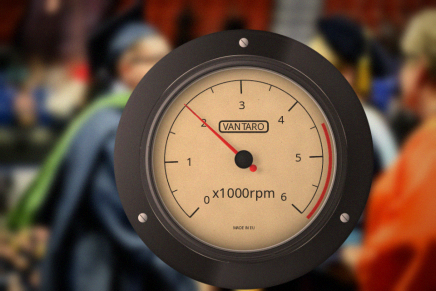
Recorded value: 2000,rpm
